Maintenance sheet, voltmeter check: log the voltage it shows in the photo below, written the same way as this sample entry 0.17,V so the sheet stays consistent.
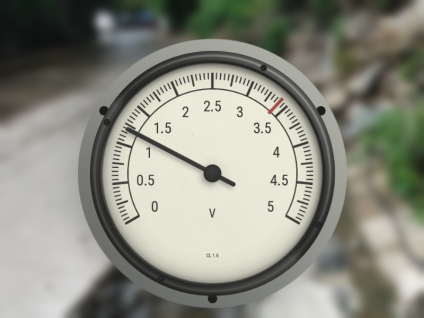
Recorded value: 1.2,V
